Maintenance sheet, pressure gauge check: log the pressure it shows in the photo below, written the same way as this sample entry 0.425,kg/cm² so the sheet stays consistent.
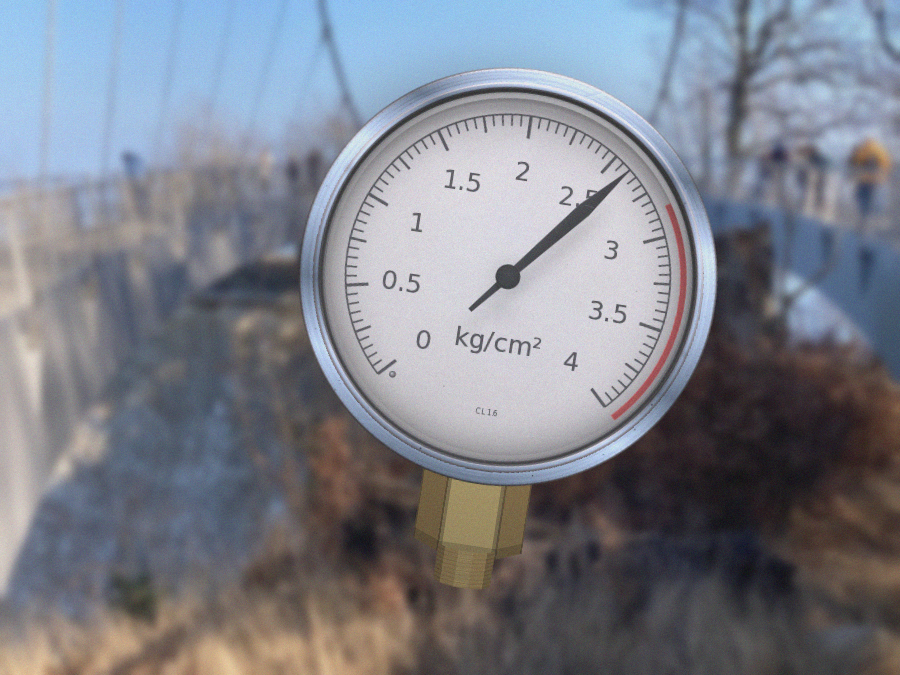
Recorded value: 2.6,kg/cm²
